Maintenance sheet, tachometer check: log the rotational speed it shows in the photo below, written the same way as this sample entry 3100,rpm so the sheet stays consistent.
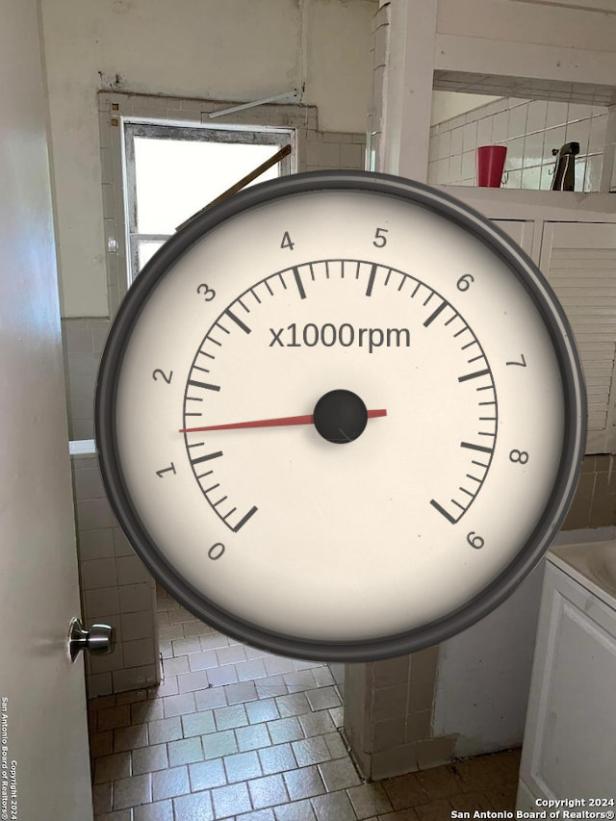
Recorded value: 1400,rpm
